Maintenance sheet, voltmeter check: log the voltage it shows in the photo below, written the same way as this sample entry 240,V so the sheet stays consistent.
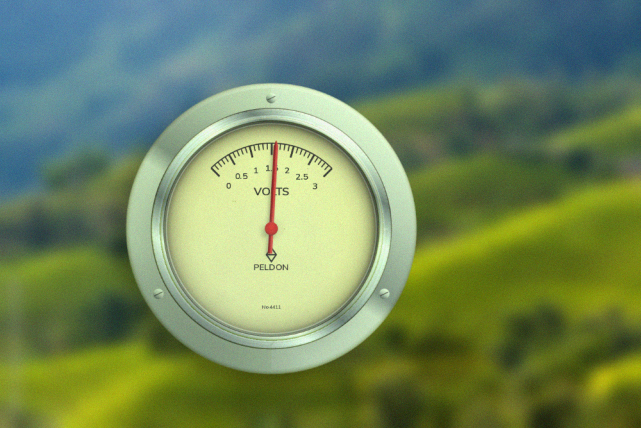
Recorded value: 1.6,V
